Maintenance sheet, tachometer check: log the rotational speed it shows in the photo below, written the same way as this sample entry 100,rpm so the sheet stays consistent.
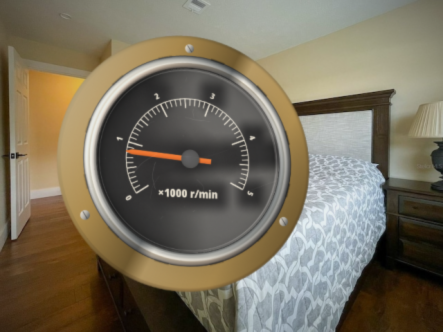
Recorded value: 800,rpm
